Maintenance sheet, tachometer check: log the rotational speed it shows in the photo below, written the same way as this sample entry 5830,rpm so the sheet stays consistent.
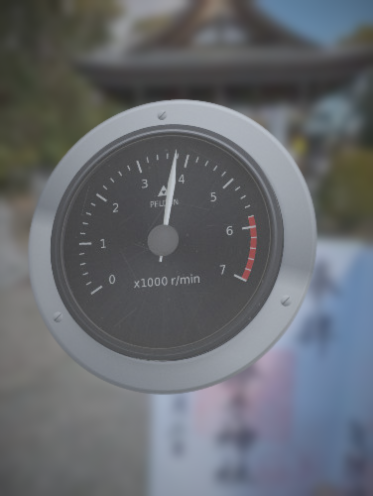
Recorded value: 3800,rpm
